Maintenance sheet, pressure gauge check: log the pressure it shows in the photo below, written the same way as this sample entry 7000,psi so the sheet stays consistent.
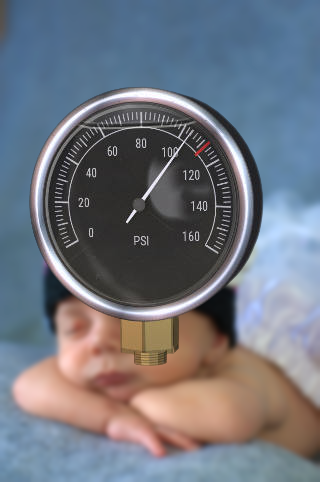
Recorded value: 104,psi
